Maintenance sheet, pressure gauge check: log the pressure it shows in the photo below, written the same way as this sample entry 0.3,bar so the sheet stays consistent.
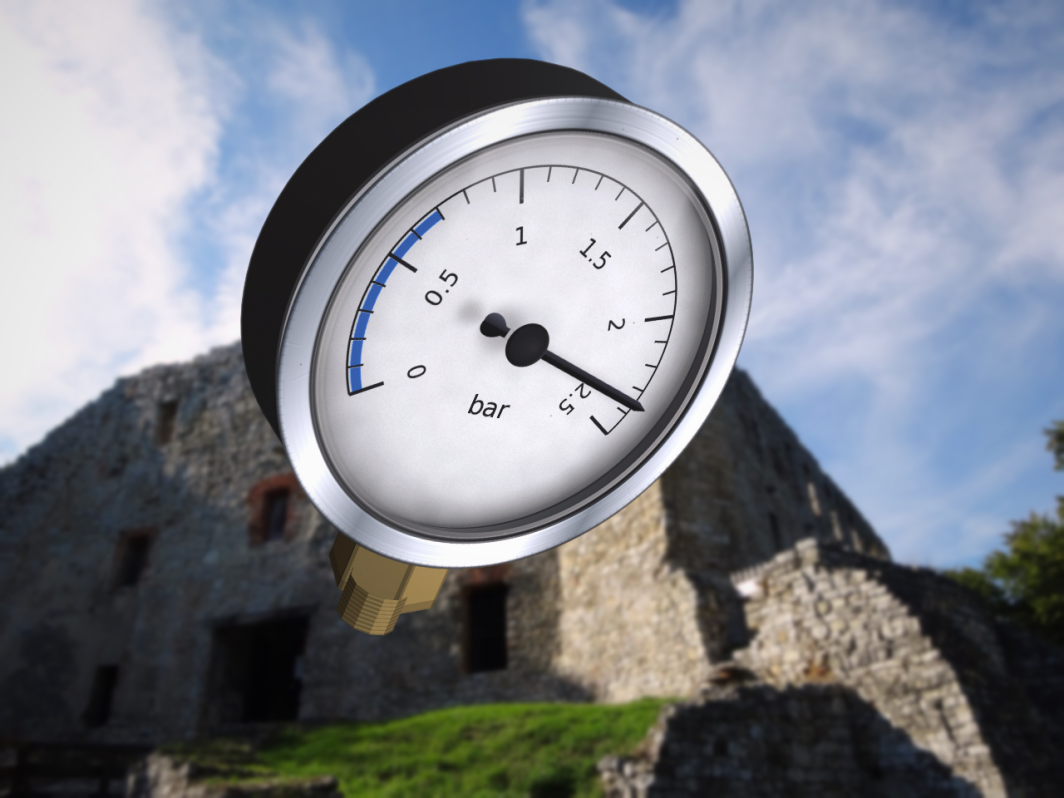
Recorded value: 2.35,bar
